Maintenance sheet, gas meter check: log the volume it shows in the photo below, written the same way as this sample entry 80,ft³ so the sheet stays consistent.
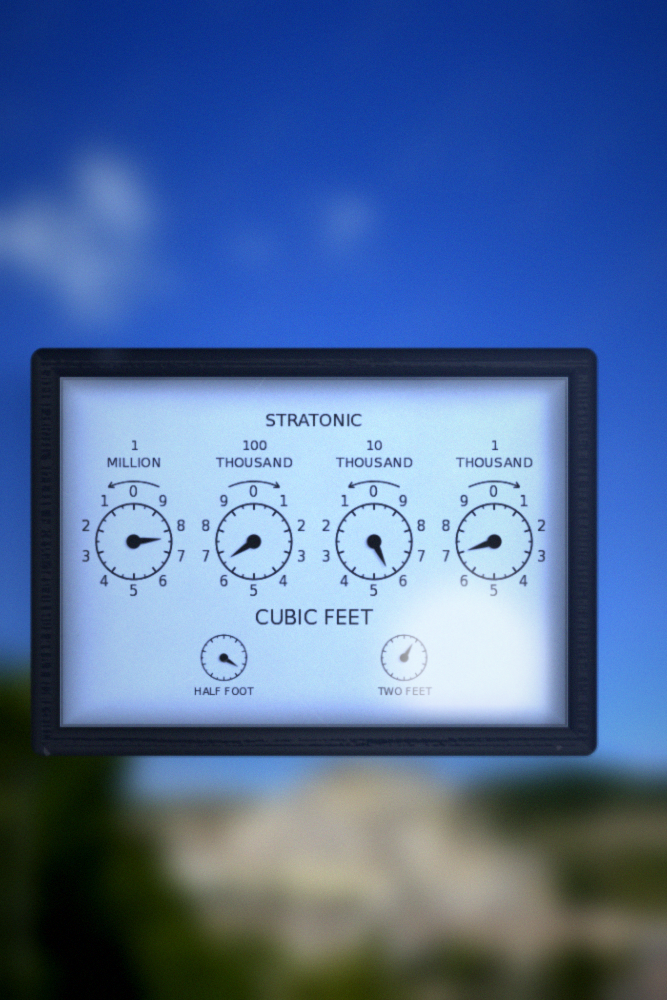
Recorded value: 765700,ft³
